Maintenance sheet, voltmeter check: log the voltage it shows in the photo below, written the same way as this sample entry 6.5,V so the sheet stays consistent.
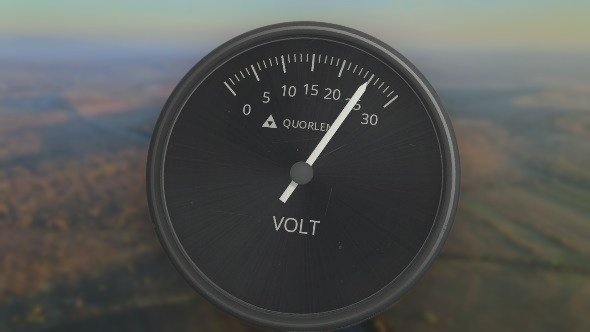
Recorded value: 25,V
